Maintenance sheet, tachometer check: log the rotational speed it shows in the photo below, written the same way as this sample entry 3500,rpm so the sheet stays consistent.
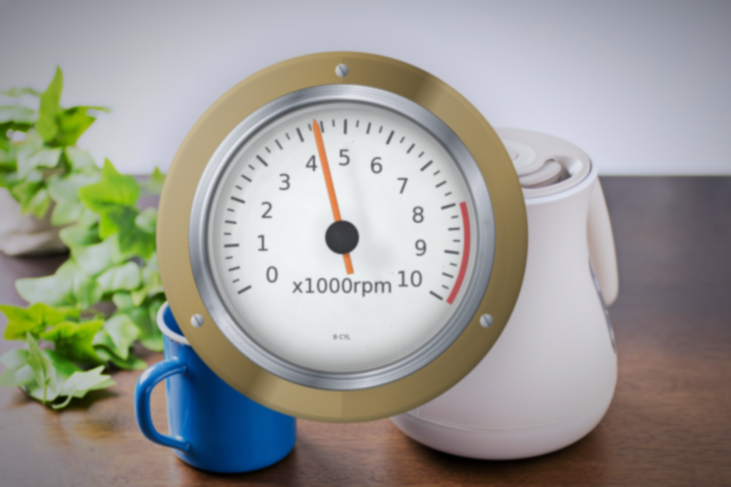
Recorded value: 4375,rpm
